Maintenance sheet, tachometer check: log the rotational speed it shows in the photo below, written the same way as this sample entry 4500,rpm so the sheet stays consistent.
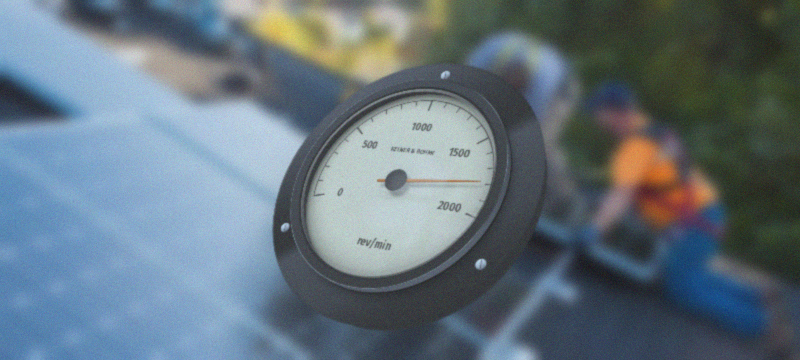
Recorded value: 1800,rpm
